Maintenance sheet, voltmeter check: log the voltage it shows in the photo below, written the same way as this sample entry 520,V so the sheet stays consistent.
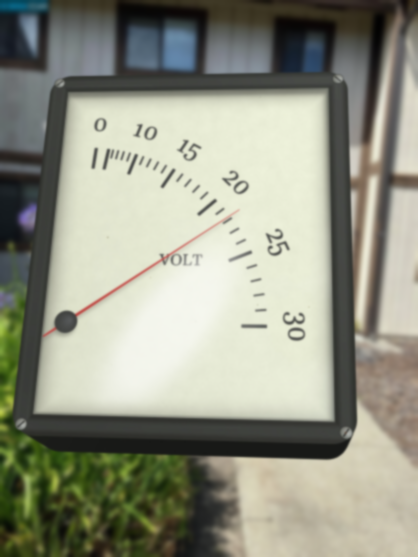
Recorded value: 22,V
